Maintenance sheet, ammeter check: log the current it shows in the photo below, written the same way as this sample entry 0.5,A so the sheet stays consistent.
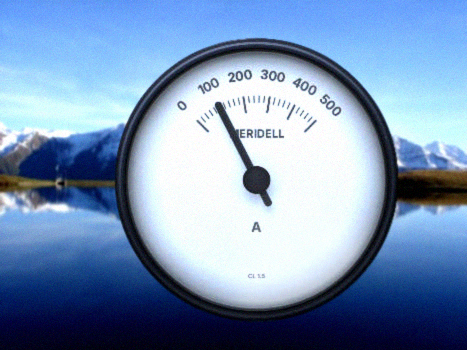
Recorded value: 100,A
